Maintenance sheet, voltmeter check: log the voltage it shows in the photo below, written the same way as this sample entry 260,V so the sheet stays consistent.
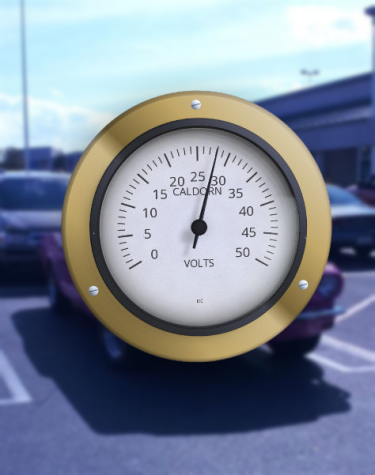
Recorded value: 28,V
